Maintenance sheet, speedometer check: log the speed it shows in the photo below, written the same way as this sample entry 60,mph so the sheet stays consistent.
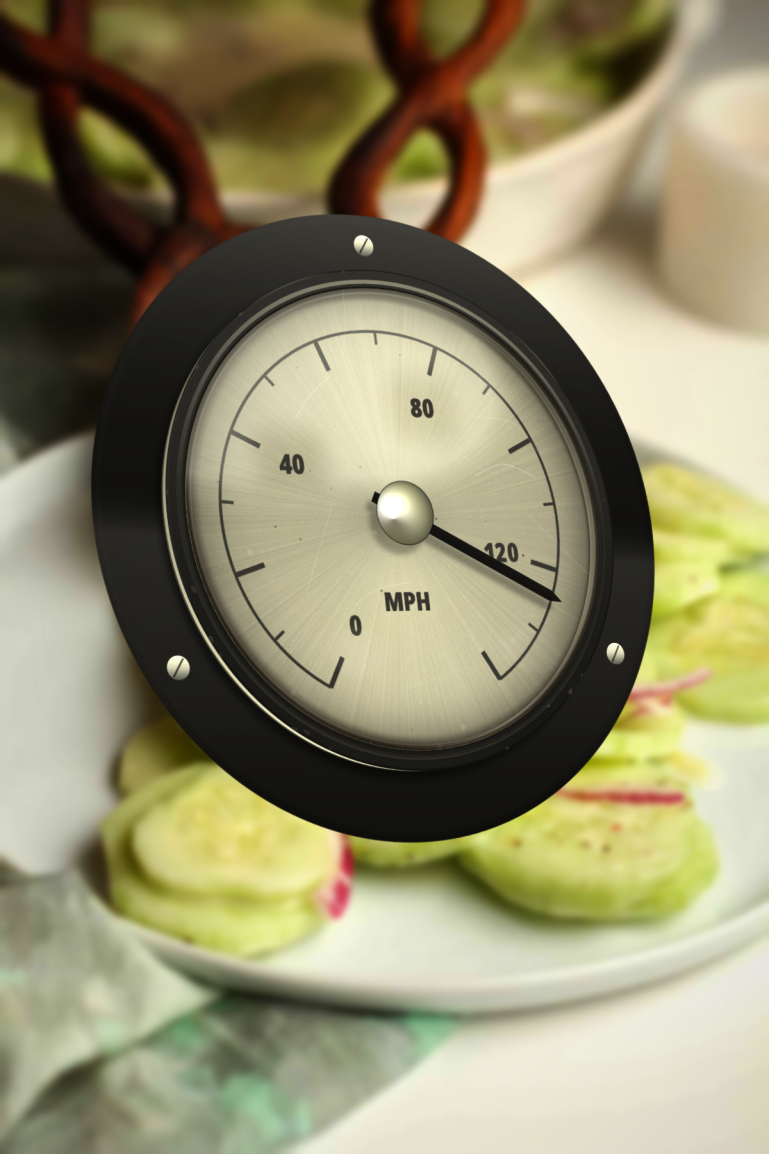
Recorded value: 125,mph
